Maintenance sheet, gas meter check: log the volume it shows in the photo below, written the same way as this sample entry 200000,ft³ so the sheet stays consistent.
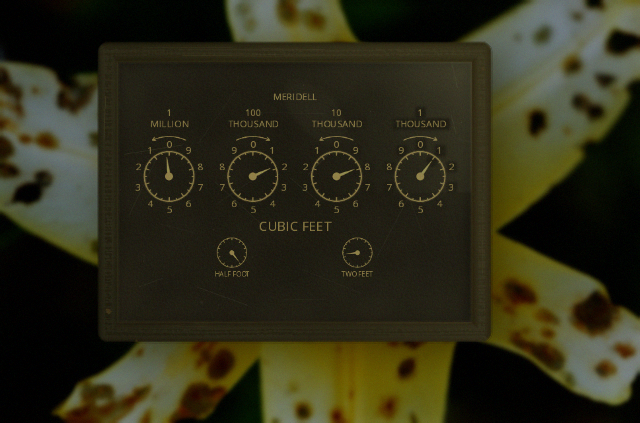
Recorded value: 18100,ft³
